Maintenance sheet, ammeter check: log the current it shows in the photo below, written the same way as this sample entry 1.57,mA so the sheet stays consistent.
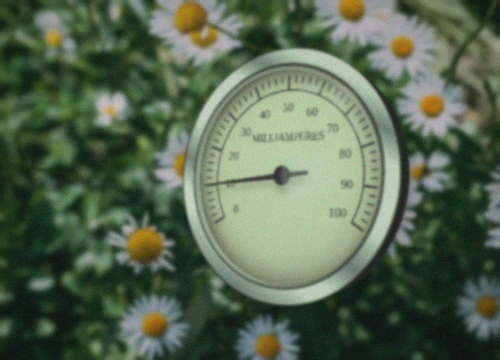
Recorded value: 10,mA
